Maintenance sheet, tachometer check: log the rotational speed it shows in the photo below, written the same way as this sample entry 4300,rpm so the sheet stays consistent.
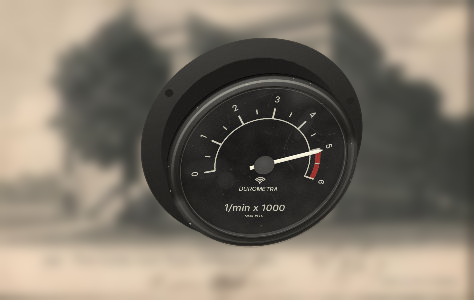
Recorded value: 5000,rpm
